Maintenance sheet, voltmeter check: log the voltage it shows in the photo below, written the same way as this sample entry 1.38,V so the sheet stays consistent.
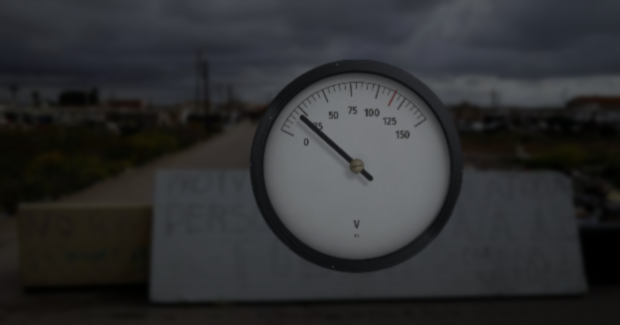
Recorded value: 20,V
